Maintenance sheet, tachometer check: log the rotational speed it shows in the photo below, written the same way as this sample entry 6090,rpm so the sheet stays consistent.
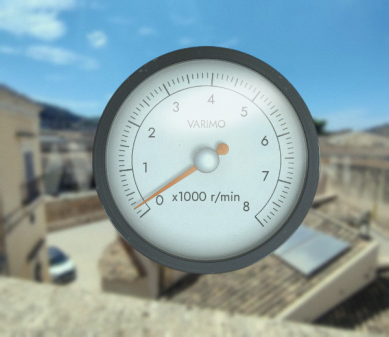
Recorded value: 200,rpm
